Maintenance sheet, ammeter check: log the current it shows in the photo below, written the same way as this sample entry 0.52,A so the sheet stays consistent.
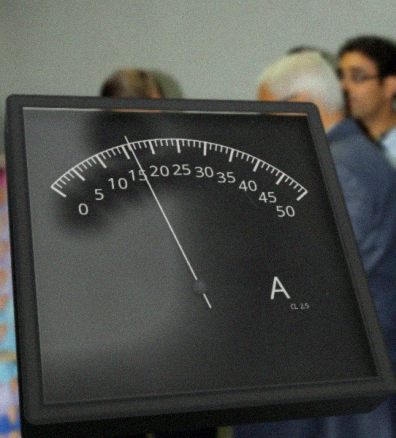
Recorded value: 16,A
